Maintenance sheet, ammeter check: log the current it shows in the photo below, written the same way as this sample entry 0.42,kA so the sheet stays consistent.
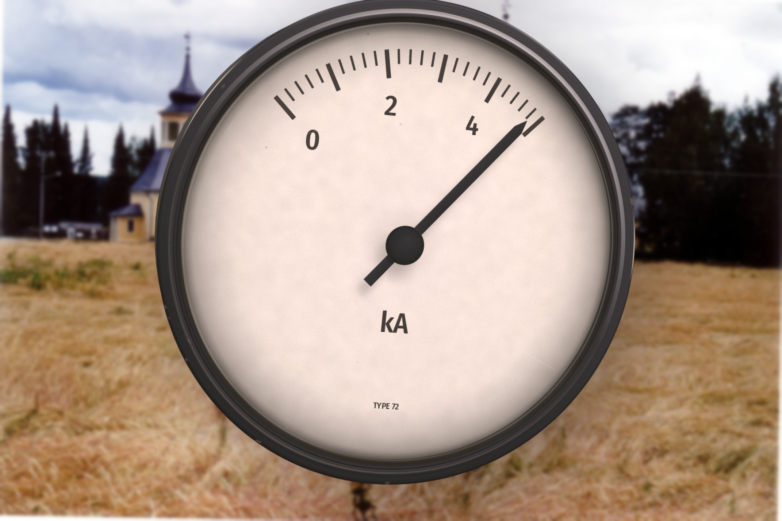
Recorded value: 4.8,kA
